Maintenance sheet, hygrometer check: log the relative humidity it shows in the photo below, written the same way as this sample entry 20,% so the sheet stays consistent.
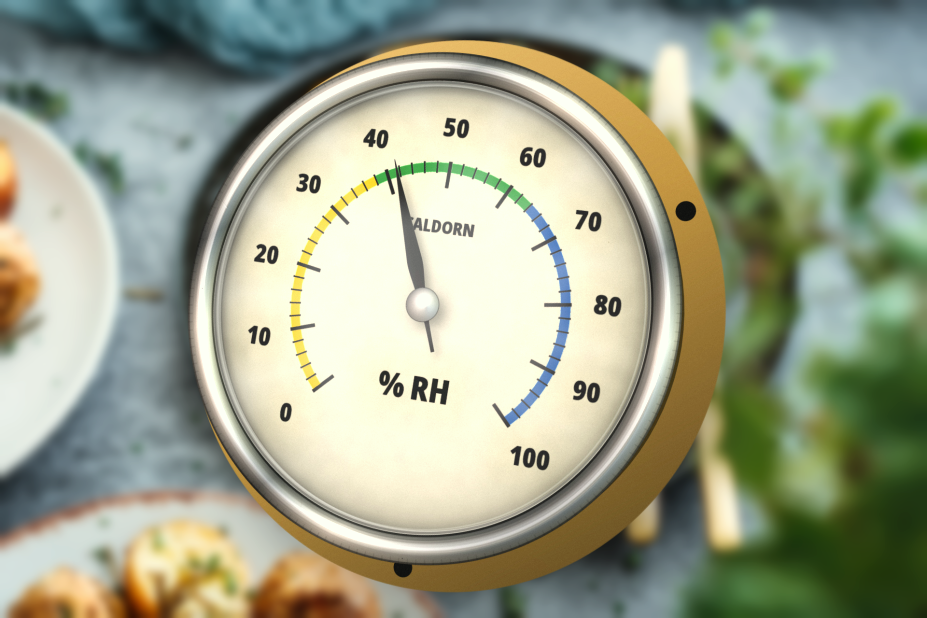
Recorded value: 42,%
